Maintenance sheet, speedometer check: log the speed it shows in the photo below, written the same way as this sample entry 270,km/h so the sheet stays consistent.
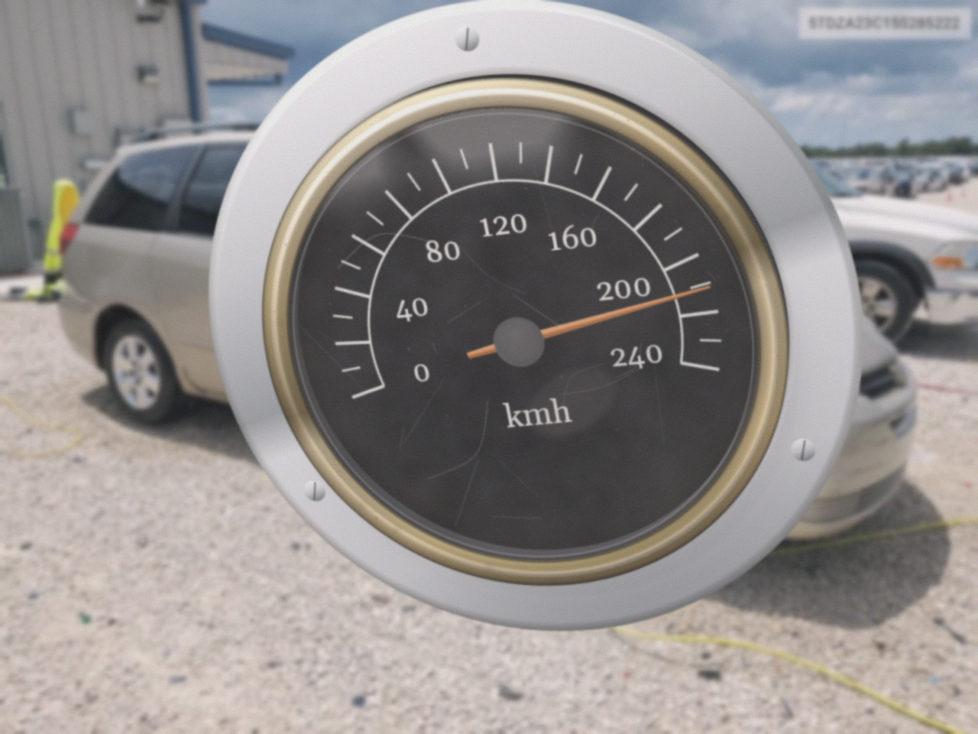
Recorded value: 210,km/h
